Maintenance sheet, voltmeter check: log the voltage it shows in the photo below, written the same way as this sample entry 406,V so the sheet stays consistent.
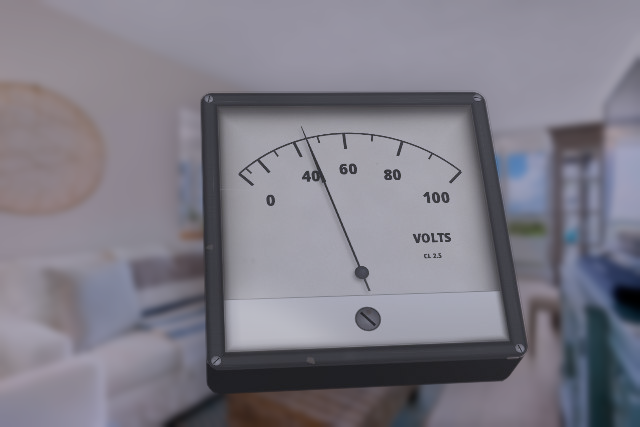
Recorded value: 45,V
